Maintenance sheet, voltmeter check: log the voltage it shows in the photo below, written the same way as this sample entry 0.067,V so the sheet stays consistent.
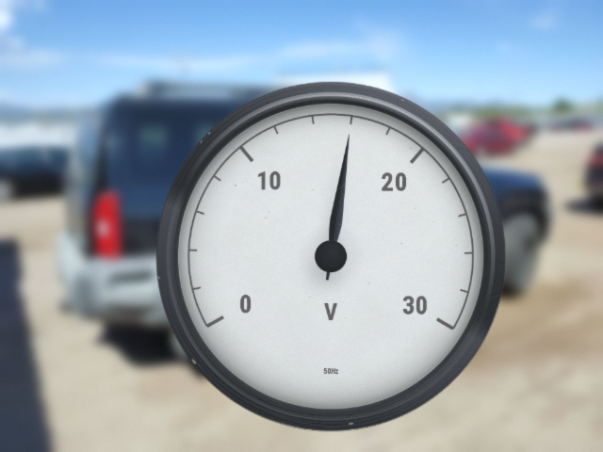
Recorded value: 16,V
